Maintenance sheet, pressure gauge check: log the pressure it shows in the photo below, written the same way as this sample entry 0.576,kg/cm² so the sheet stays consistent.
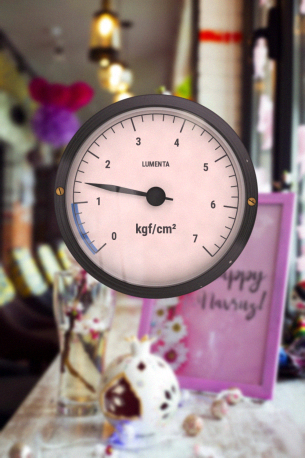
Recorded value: 1.4,kg/cm²
